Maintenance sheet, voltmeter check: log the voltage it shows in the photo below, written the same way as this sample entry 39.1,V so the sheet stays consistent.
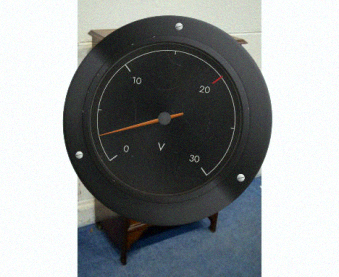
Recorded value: 2.5,V
